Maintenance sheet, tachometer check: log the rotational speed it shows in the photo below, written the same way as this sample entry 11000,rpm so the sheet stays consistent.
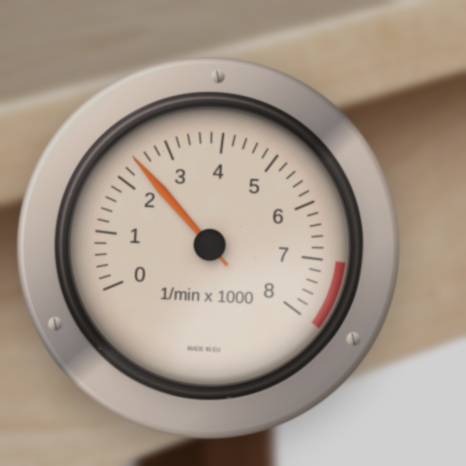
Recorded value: 2400,rpm
